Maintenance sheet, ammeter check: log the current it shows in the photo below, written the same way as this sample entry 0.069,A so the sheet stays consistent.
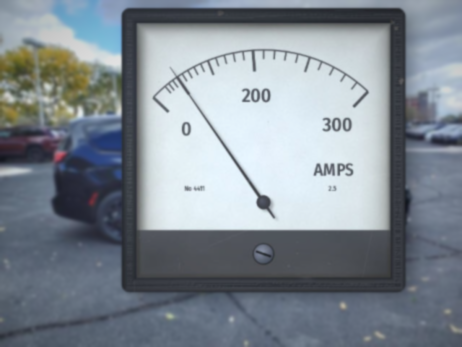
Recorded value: 100,A
